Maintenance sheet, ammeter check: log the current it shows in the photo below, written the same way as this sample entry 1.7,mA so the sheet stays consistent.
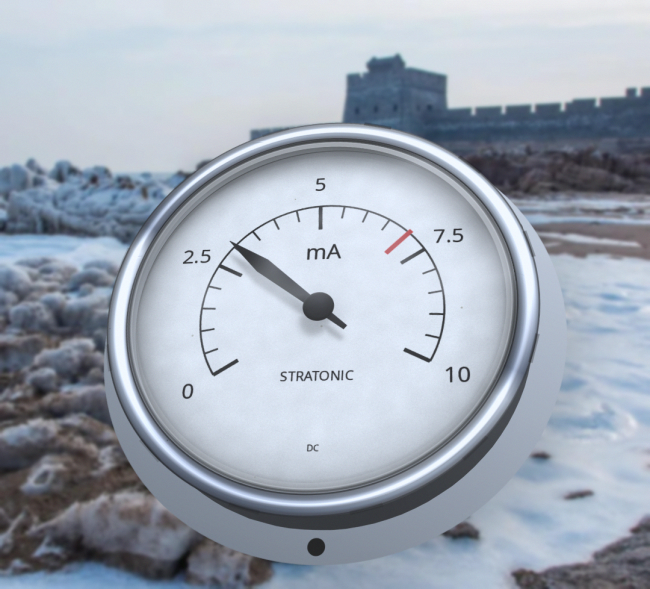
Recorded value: 3,mA
